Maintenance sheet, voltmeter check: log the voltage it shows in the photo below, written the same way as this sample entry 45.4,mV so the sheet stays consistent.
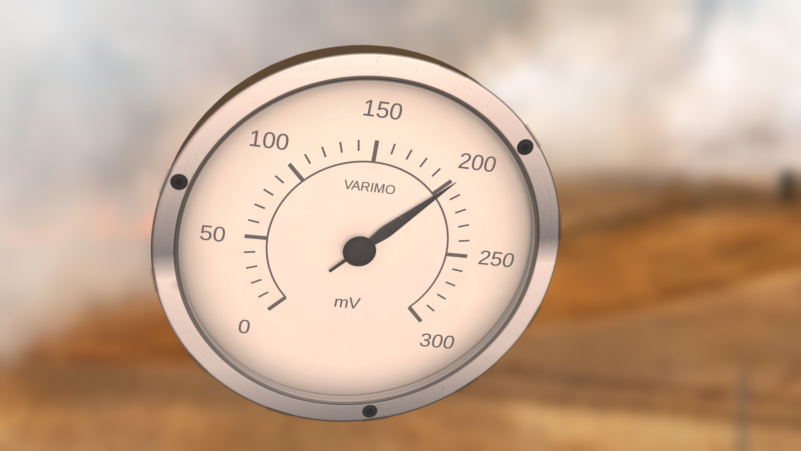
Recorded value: 200,mV
